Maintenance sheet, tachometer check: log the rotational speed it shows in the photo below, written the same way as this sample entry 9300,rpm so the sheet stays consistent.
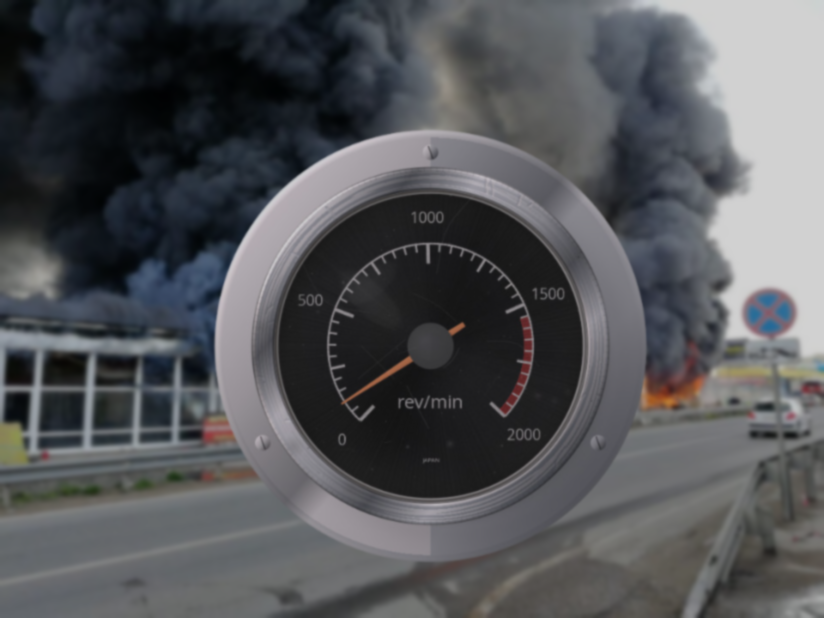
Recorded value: 100,rpm
